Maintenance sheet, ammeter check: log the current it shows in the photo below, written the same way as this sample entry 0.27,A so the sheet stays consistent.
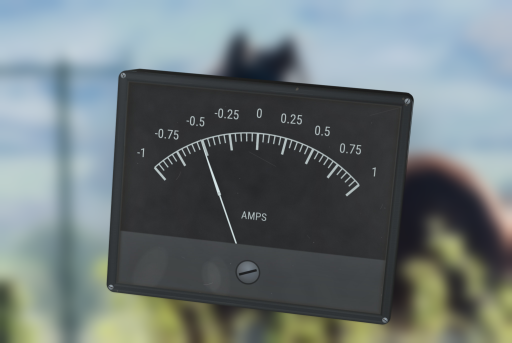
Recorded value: -0.5,A
